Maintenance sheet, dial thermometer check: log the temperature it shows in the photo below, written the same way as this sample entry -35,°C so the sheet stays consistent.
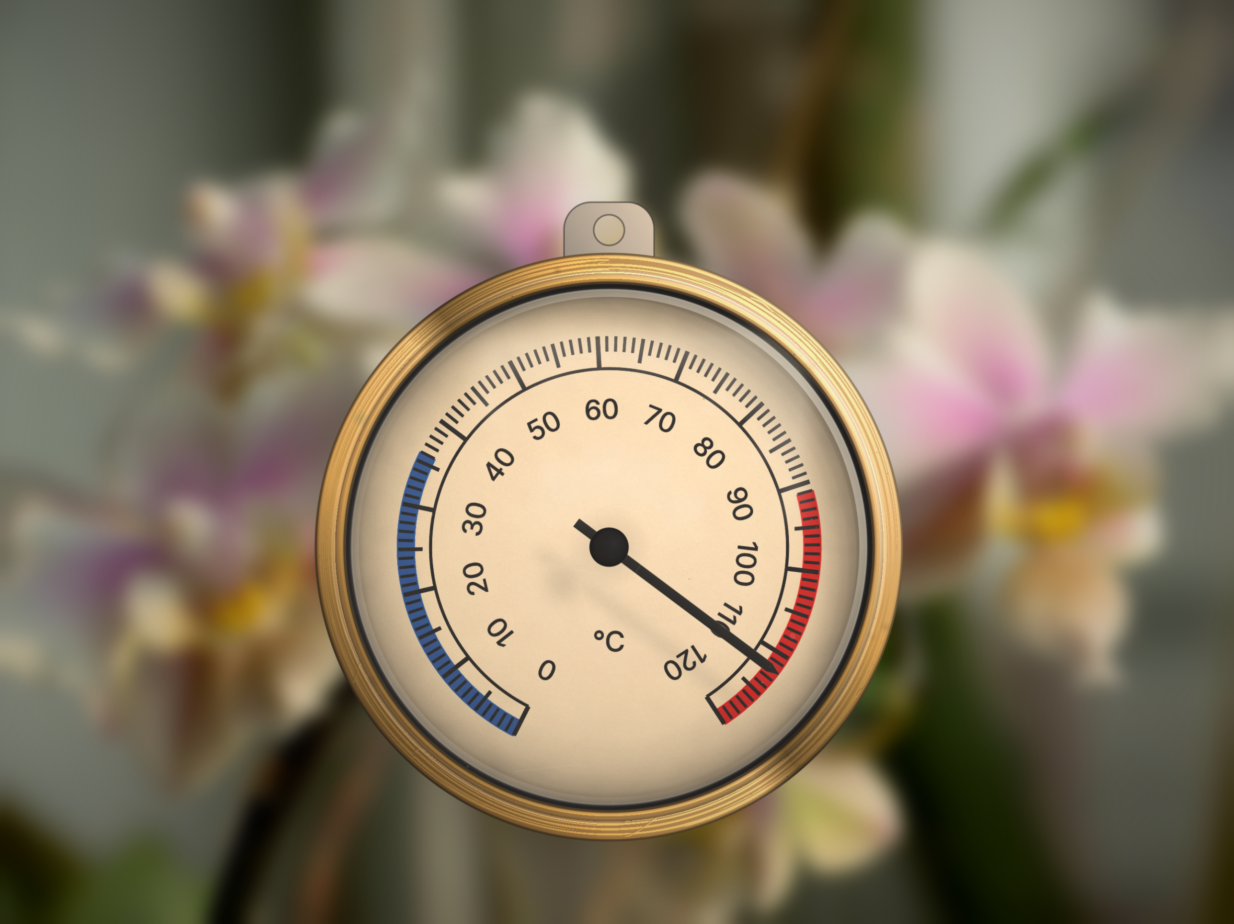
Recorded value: 112,°C
